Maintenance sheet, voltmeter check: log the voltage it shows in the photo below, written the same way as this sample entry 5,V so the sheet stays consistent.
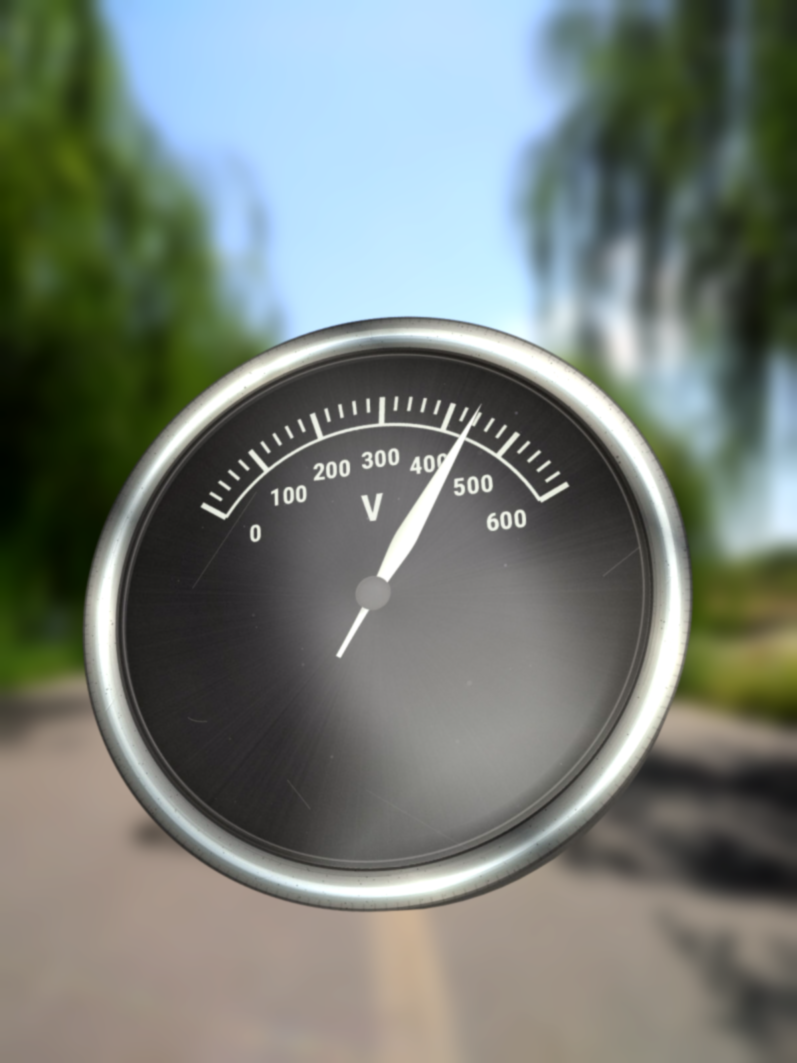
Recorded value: 440,V
